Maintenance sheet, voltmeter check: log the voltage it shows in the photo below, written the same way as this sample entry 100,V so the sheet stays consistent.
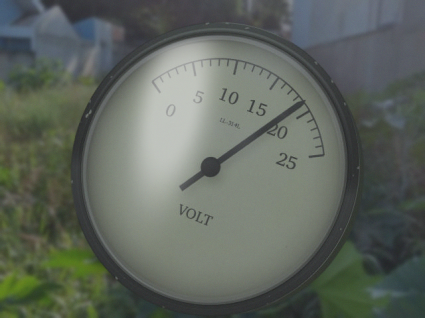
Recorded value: 19,V
